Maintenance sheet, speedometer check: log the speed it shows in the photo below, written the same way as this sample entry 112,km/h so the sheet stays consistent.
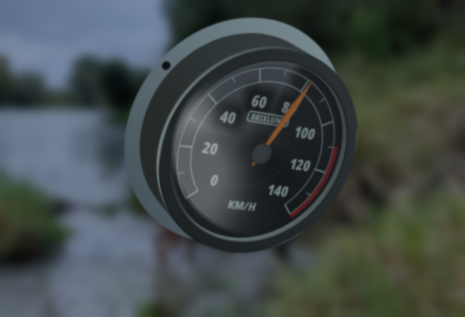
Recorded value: 80,km/h
